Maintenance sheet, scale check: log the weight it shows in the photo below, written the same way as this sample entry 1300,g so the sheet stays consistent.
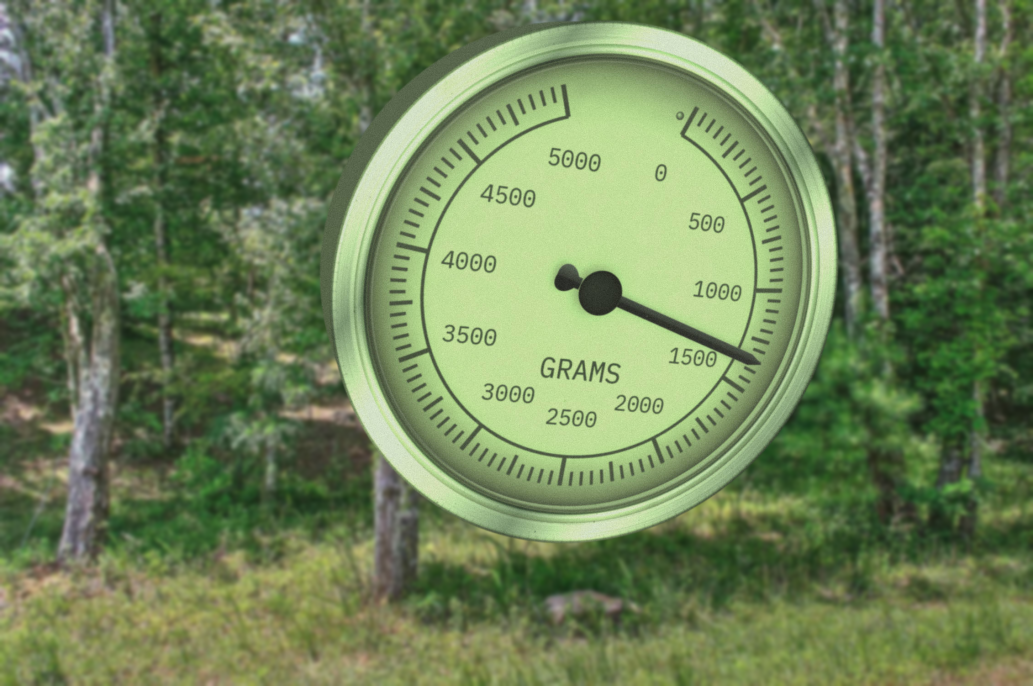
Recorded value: 1350,g
